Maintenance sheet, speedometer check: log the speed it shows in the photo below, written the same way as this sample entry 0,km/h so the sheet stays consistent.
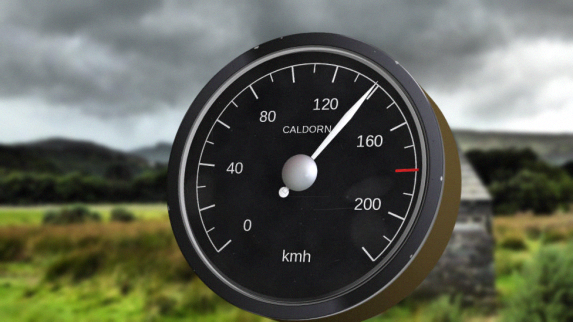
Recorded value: 140,km/h
